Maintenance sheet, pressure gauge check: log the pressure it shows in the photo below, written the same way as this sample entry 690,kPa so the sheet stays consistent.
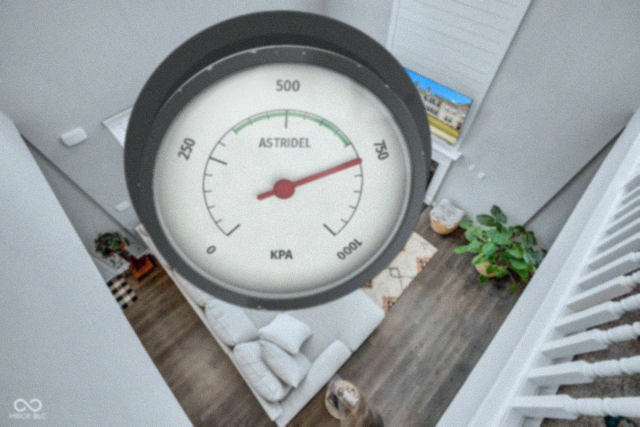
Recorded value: 750,kPa
